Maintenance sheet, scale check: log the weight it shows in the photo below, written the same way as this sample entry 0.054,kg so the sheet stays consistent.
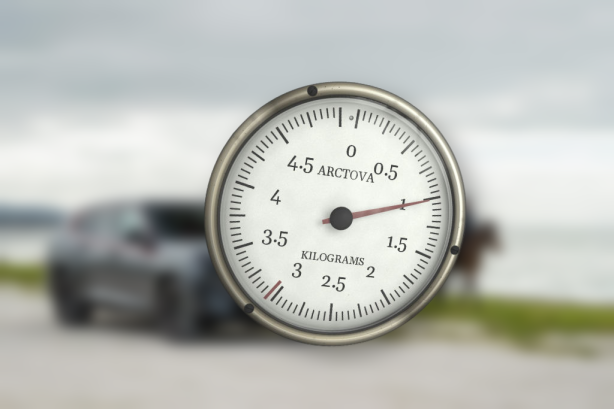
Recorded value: 1,kg
